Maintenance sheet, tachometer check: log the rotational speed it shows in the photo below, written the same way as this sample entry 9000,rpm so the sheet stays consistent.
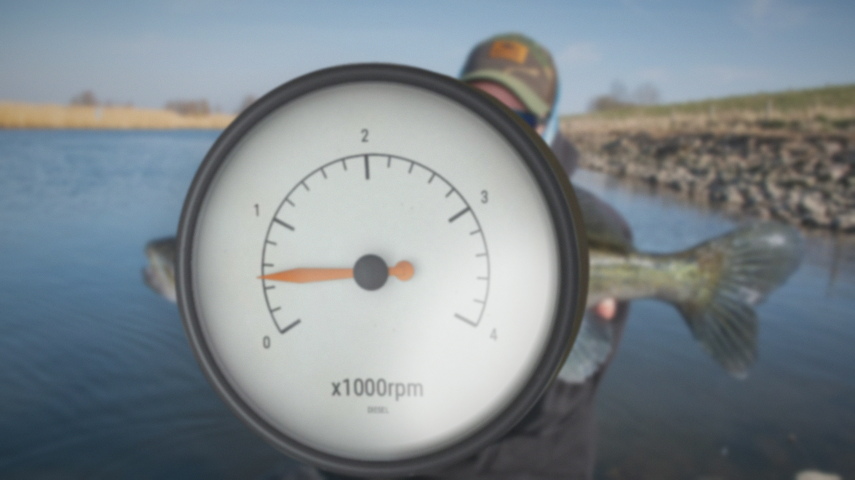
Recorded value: 500,rpm
